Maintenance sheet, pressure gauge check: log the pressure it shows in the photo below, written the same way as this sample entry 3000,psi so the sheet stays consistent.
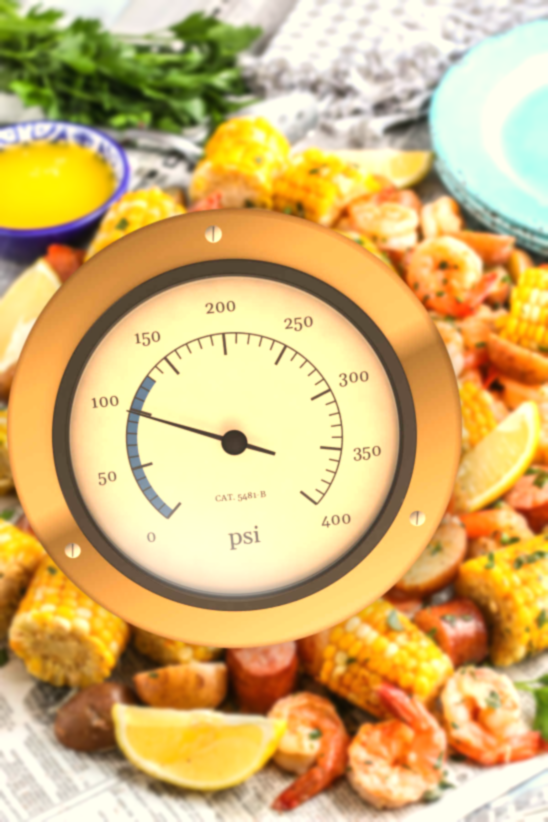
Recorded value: 100,psi
